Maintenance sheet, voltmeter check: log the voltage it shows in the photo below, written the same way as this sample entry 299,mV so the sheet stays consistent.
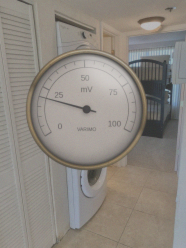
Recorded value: 20,mV
